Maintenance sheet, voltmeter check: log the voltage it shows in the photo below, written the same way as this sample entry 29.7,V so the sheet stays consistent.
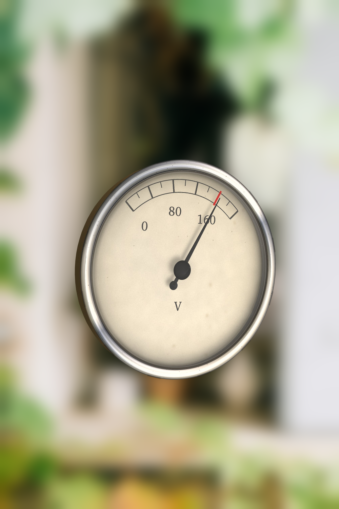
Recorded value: 160,V
